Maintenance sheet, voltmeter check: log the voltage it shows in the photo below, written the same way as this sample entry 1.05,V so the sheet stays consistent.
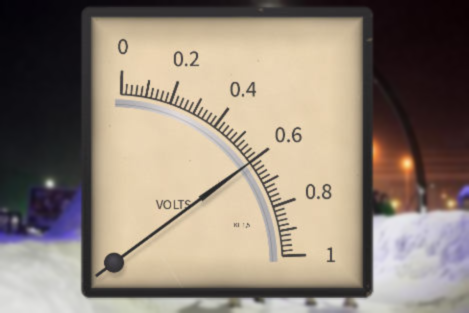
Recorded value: 0.6,V
